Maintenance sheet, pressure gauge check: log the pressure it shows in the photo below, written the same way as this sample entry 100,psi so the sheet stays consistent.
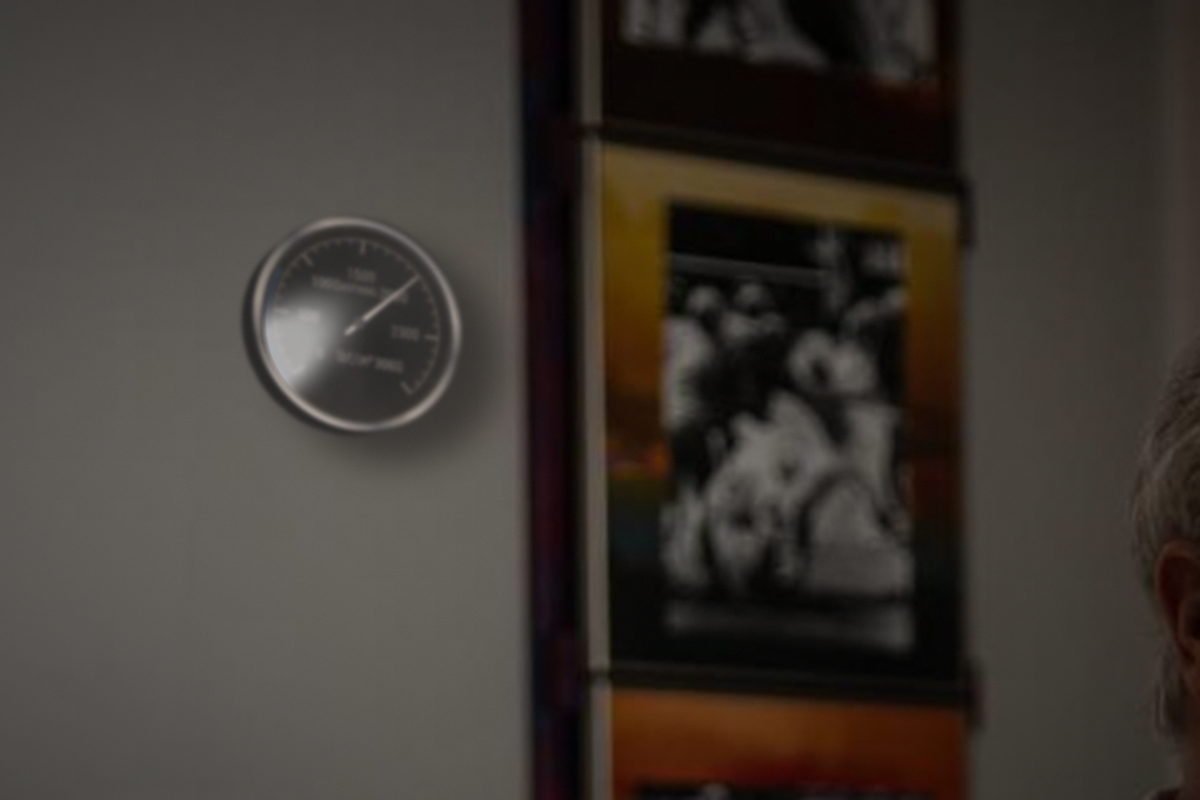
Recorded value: 2000,psi
